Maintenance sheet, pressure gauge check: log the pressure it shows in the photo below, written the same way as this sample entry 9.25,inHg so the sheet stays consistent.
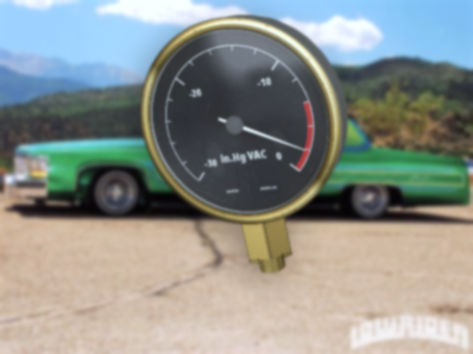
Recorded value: -2,inHg
